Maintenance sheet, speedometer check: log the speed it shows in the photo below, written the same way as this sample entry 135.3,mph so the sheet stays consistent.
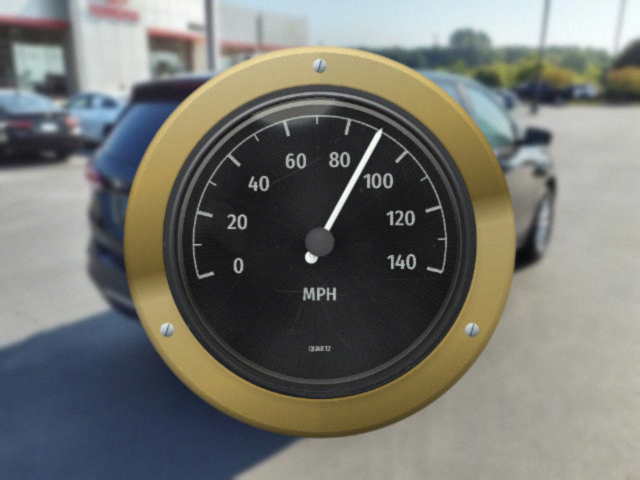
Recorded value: 90,mph
